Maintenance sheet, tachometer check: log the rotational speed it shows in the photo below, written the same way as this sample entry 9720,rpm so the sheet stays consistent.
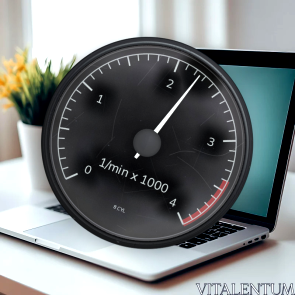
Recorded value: 2250,rpm
